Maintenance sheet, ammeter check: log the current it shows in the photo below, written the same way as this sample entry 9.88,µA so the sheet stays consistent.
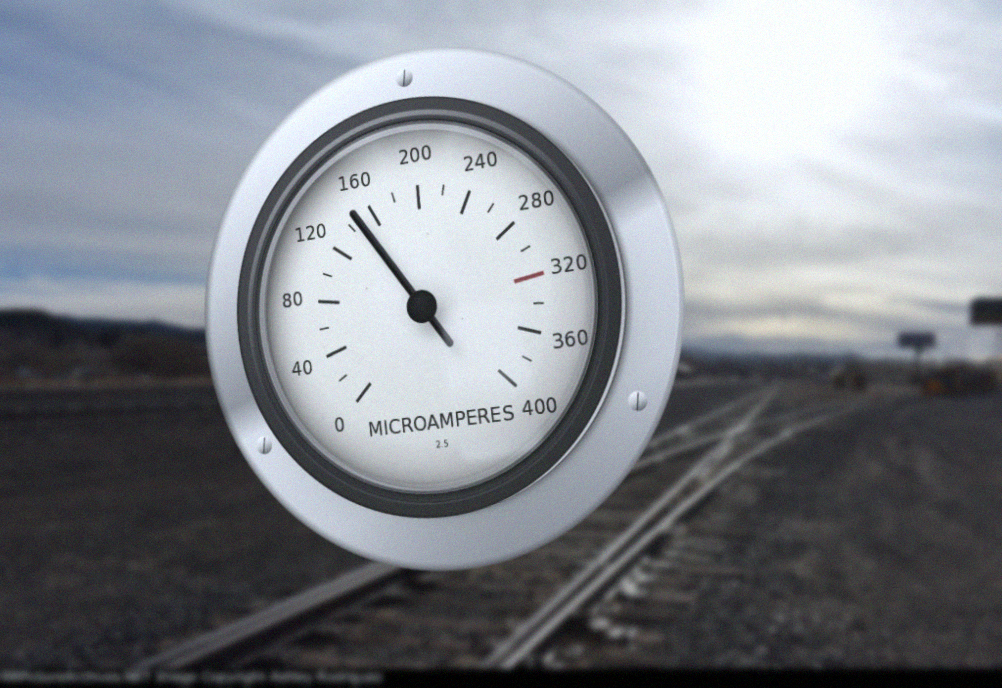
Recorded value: 150,µA
